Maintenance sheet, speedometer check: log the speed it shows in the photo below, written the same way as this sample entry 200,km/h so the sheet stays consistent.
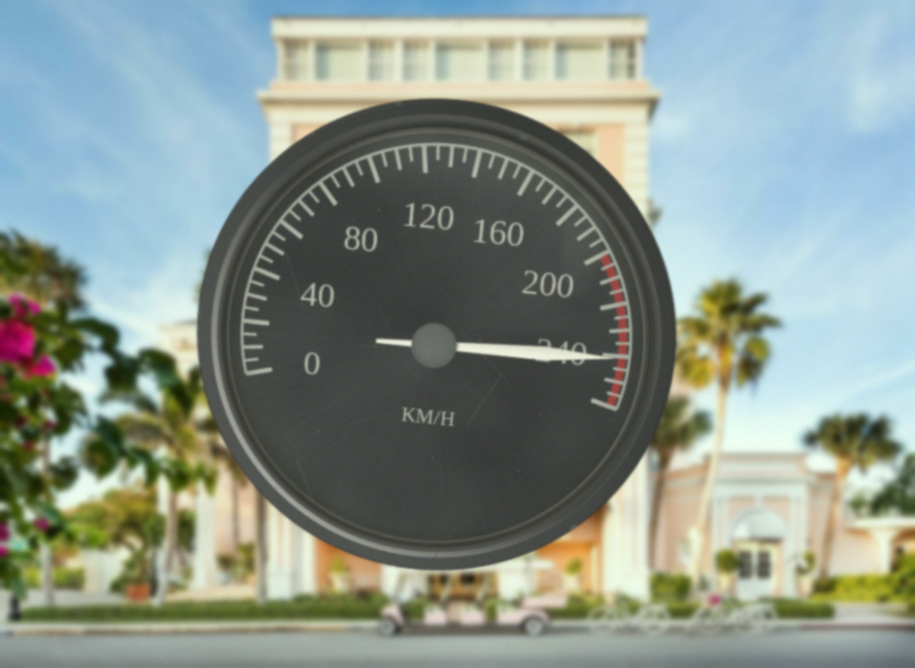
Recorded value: 240,km/h
